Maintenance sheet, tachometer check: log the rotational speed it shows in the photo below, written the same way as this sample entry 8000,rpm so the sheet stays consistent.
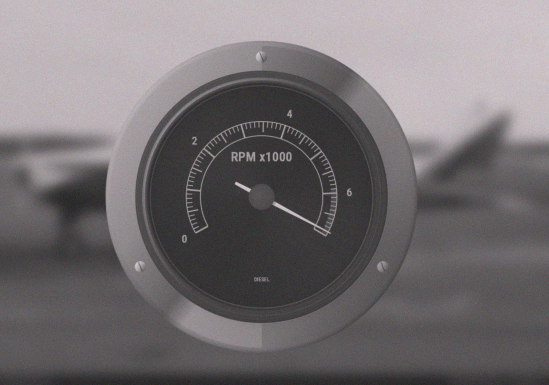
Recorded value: 6900,rpm
